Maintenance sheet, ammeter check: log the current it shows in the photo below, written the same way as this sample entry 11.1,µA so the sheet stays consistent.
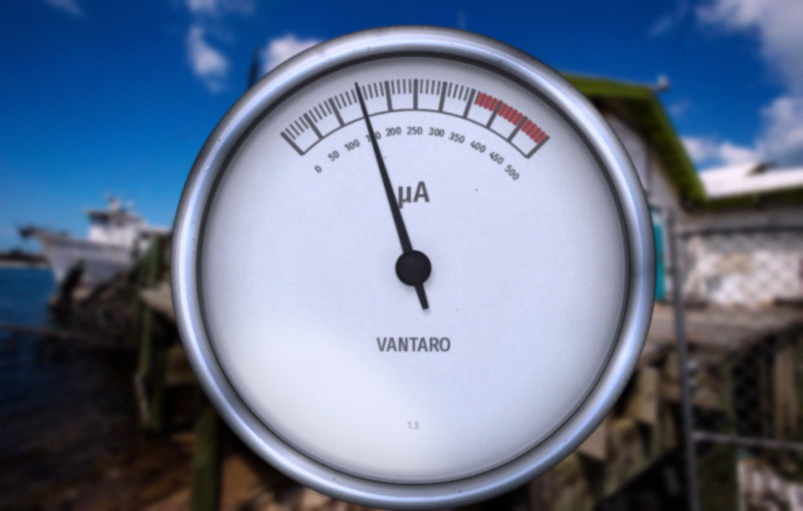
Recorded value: 150,µA
